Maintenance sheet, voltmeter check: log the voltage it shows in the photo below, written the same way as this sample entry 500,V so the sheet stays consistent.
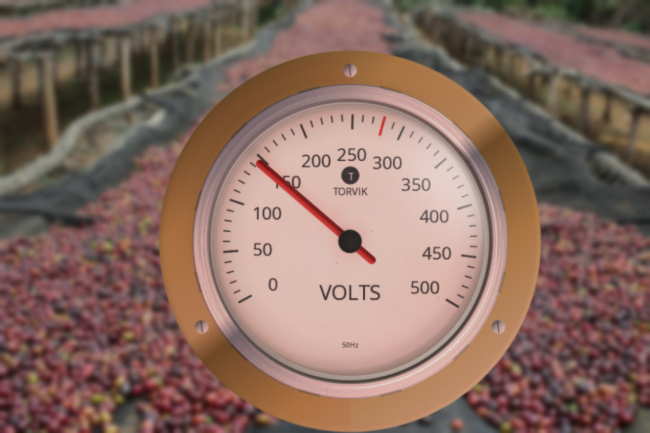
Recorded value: 145,V
